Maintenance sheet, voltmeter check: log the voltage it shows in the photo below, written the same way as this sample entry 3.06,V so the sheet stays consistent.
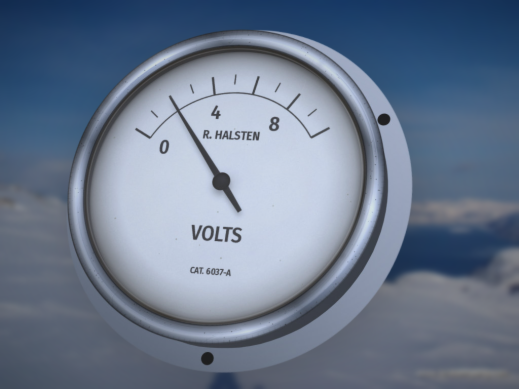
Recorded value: 2,V
